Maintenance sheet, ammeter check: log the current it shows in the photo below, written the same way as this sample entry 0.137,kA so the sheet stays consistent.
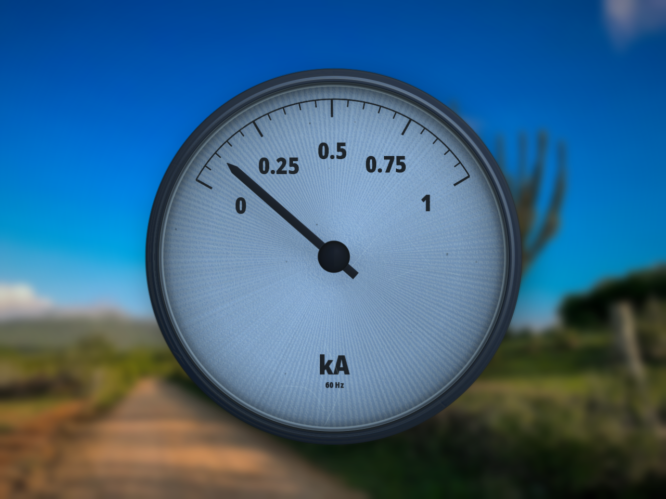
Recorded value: 0.1,kA
